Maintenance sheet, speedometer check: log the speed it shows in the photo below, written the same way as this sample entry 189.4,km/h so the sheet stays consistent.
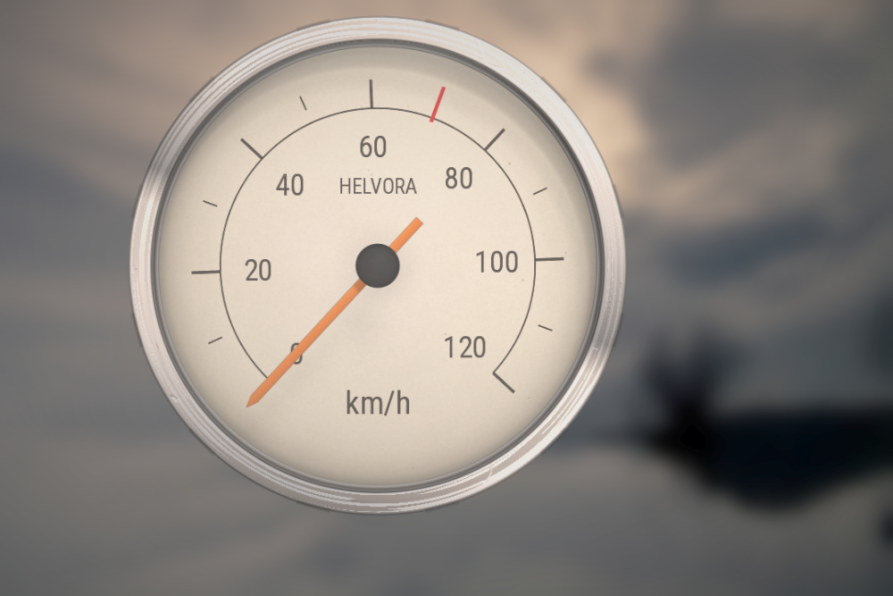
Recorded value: 0,km/h
